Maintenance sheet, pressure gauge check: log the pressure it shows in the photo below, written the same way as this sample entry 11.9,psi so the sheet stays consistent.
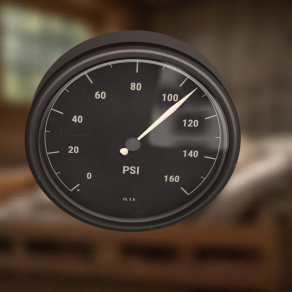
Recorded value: 105,psi
